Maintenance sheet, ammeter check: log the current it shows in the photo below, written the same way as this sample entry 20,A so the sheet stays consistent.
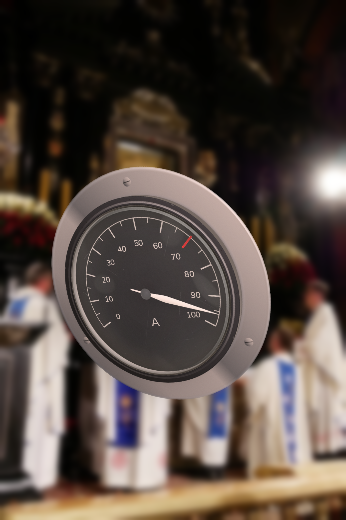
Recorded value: 95,A
